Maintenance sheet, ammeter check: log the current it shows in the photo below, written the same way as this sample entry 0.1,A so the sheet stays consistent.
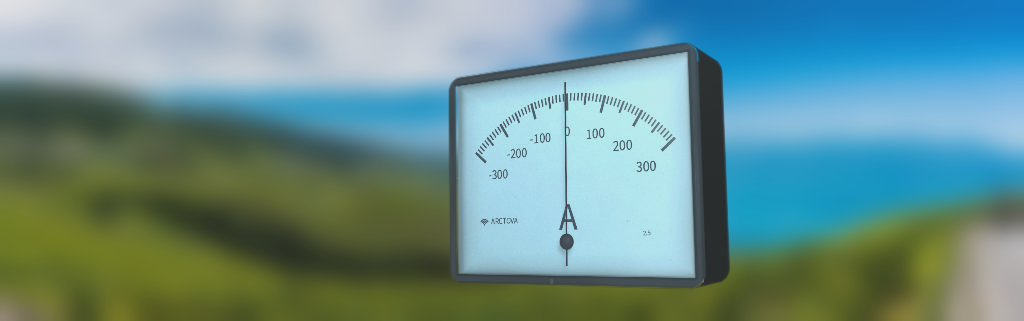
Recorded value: 0,A
